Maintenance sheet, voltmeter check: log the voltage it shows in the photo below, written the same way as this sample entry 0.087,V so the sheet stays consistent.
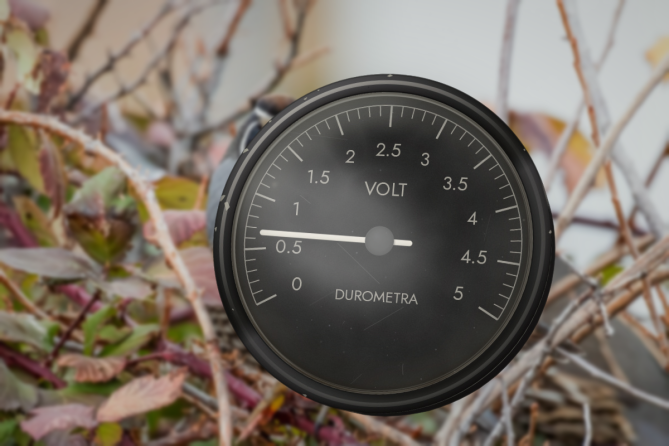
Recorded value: 0.65,V
